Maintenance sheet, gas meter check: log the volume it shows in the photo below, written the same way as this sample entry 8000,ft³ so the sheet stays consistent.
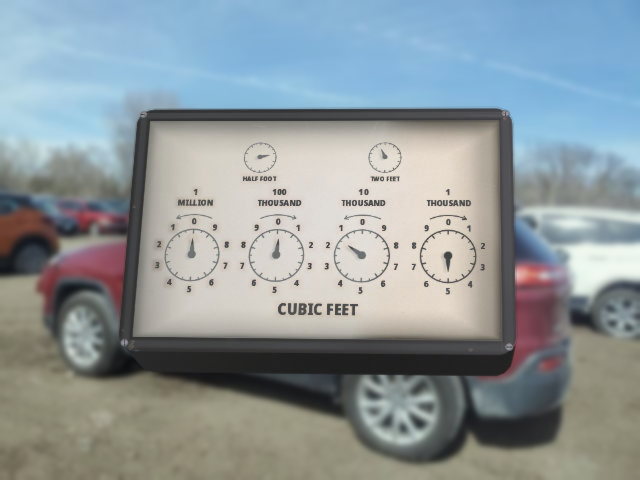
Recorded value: 1500,ft³
